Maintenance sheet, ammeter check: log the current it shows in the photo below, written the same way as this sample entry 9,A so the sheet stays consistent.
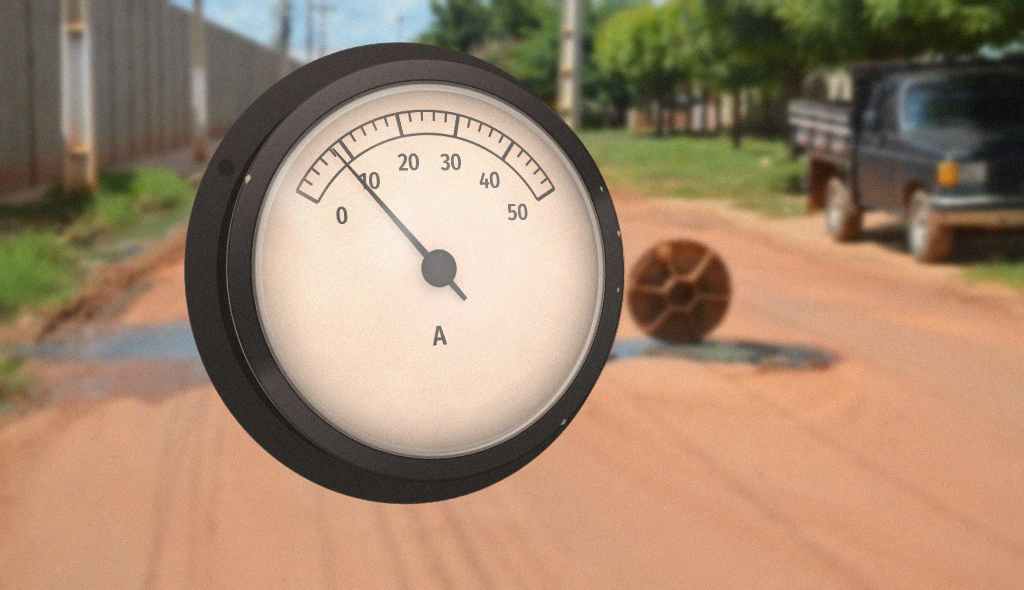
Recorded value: 8,A
